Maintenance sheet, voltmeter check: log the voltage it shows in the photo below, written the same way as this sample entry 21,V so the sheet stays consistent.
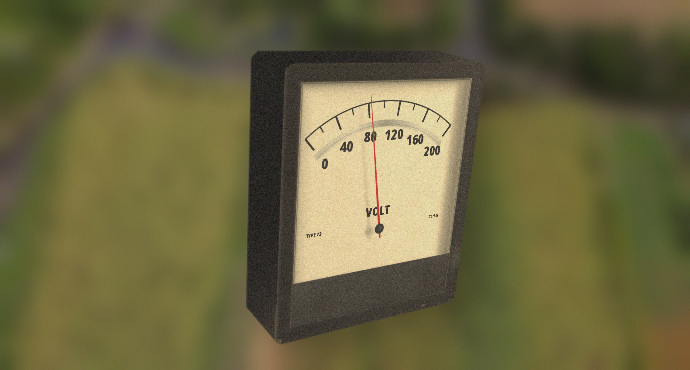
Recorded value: 80,V
